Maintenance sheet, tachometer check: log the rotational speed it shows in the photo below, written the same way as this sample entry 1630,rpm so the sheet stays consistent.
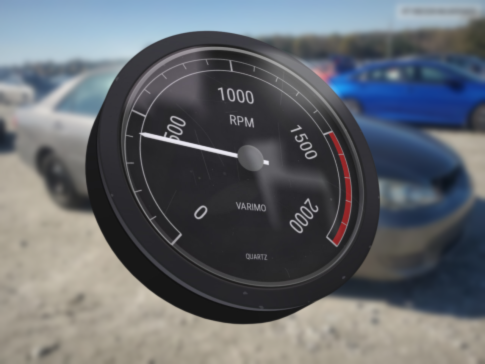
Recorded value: 400,rpm
